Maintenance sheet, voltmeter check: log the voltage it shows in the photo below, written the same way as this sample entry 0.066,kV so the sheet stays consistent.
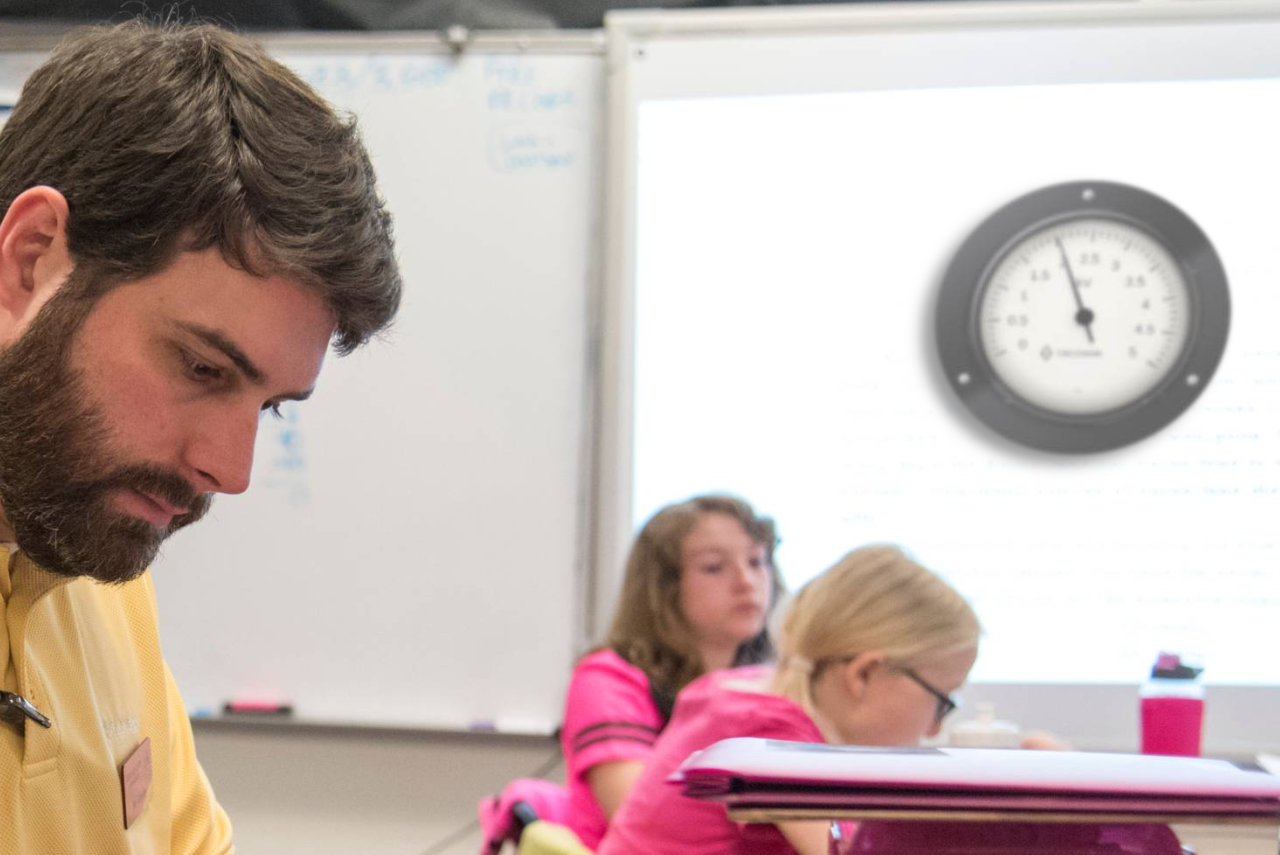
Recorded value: 2,kV
